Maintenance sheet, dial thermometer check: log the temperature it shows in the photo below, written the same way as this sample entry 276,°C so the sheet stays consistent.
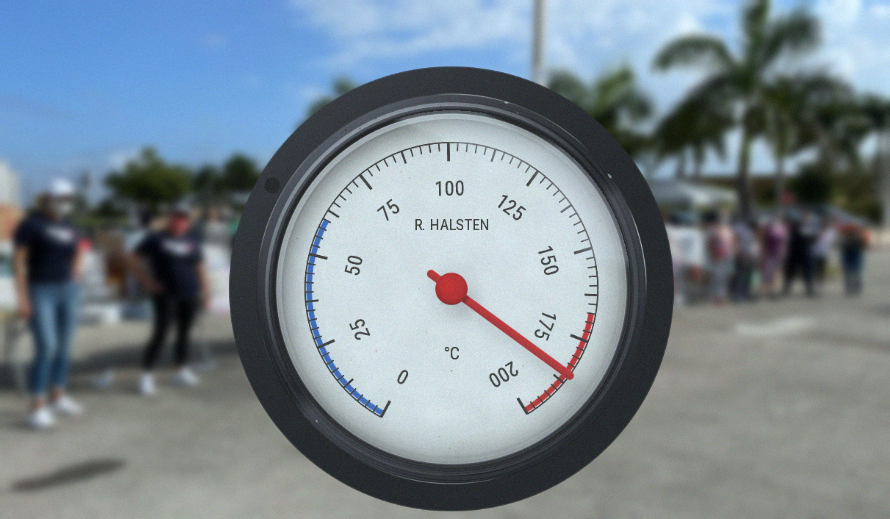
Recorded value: 185,°C
